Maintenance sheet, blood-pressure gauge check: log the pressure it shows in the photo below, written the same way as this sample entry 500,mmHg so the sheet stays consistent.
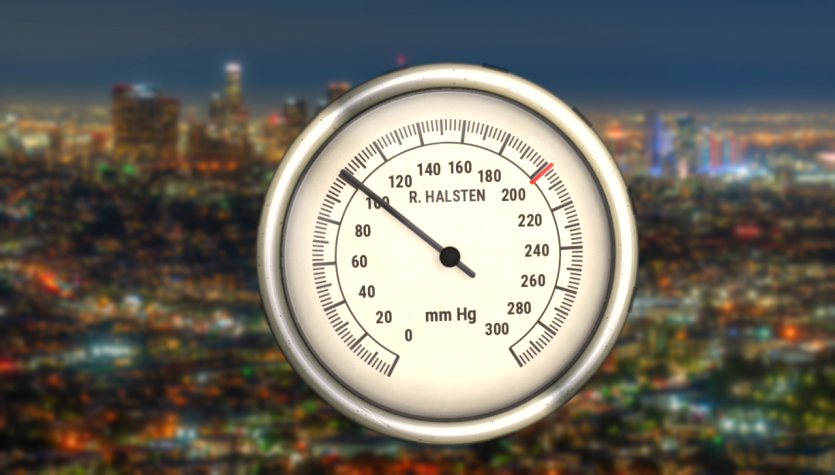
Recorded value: 102,mmHg
